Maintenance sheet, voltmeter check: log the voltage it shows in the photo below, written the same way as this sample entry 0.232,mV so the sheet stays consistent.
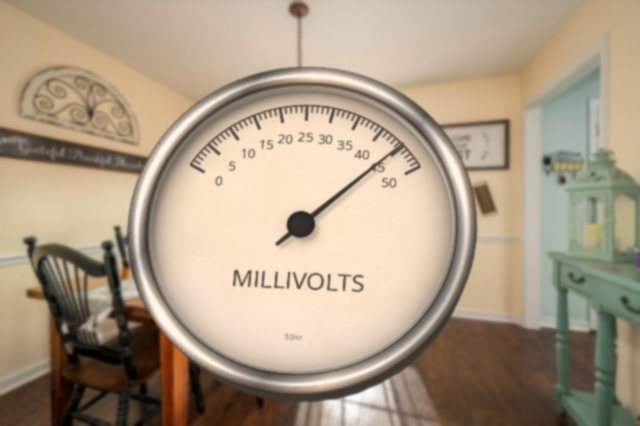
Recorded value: 45,mV
